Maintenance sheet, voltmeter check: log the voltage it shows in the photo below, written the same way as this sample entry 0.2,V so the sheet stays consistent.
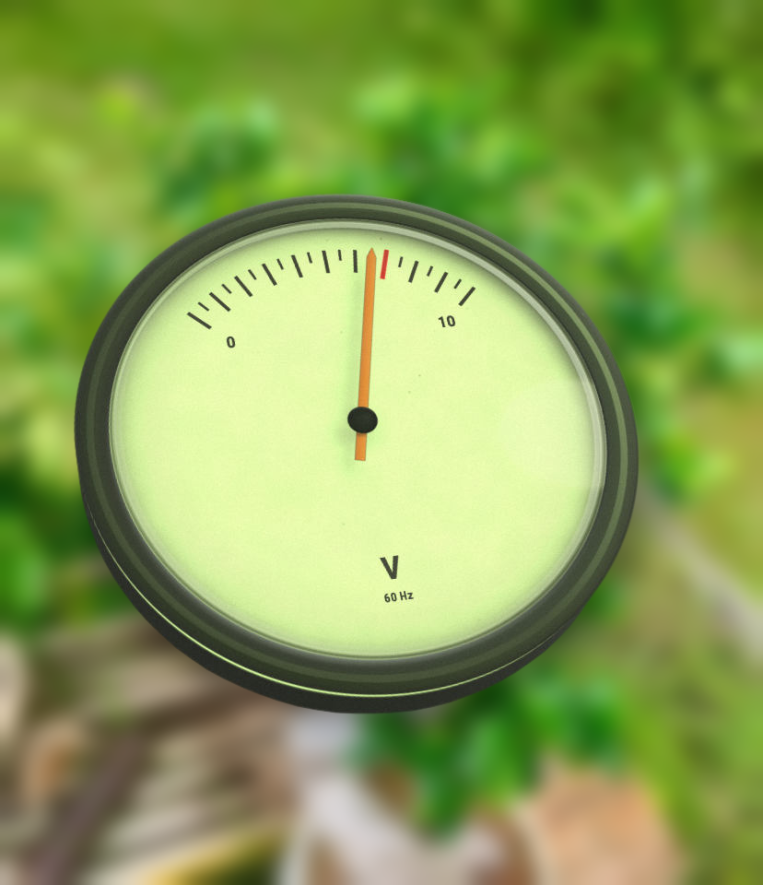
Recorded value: 6.5,V
